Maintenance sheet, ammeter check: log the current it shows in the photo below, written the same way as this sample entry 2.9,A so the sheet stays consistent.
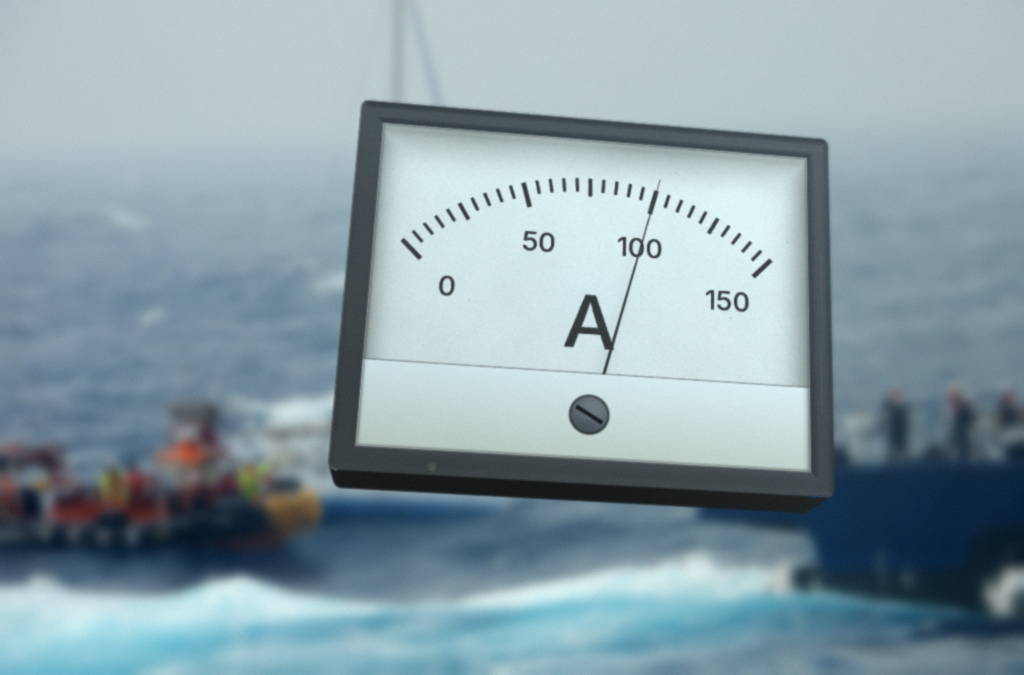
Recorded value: 100,A
